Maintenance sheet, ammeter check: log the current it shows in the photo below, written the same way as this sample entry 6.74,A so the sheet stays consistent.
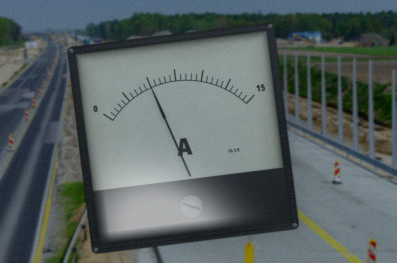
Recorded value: 5,A
